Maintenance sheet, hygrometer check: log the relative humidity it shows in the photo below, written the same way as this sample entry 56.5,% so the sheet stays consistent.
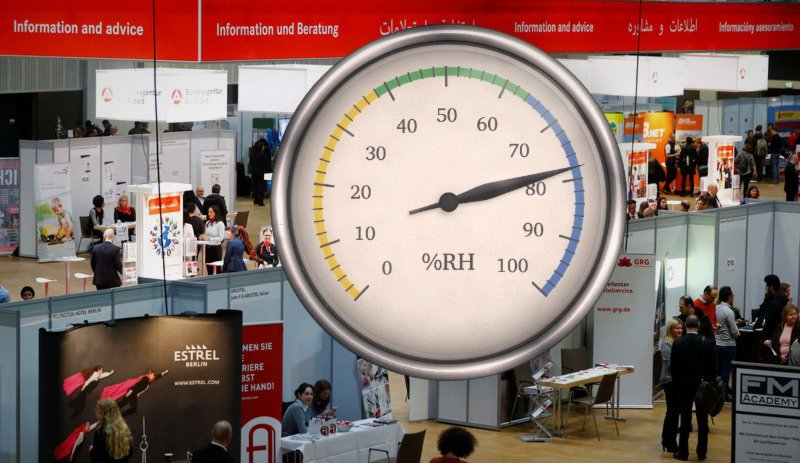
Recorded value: 78,%
